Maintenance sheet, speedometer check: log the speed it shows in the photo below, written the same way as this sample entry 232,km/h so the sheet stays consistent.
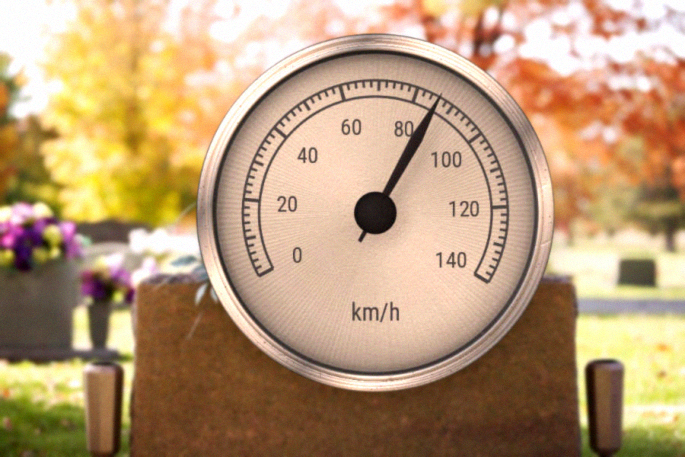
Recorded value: 86,km/h
